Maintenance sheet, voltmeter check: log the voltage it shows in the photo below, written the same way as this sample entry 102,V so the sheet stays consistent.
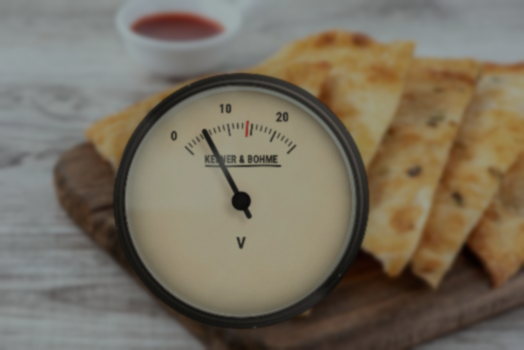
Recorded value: 5,V
